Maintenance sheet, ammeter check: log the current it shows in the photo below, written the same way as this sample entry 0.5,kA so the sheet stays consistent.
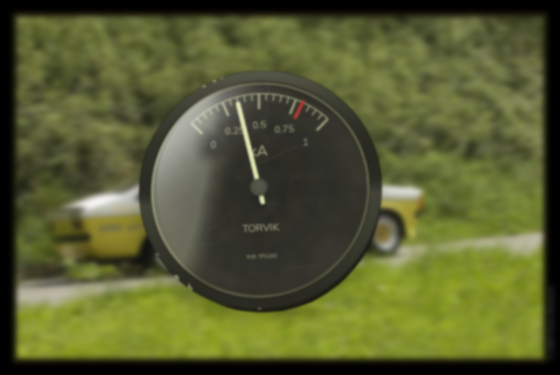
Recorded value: 0.35,kA
